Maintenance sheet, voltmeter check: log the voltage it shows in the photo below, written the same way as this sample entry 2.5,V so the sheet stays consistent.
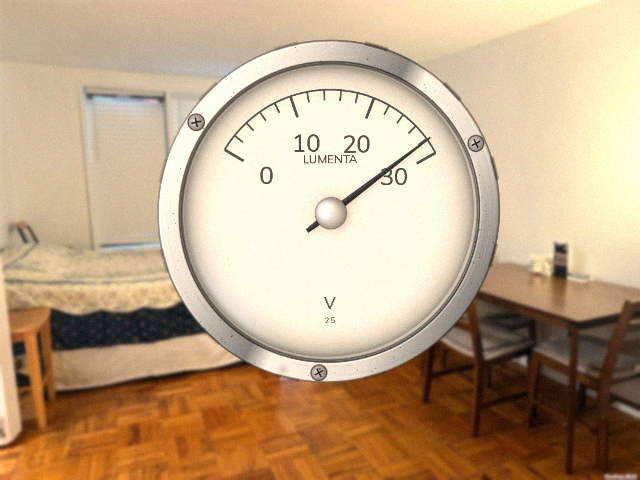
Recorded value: 28,V
